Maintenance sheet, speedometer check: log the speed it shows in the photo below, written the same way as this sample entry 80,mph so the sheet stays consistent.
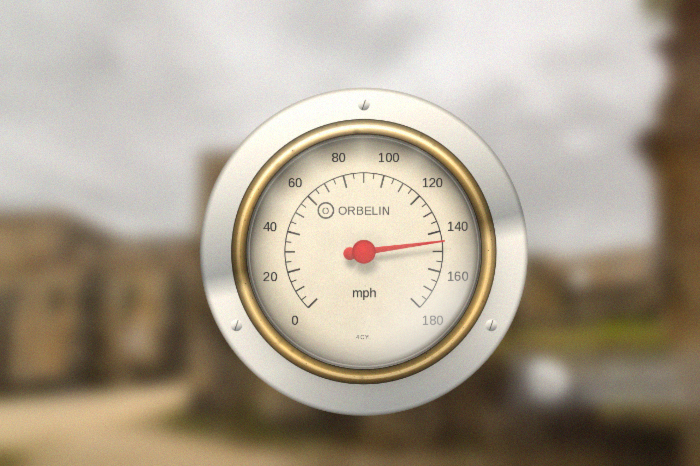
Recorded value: 145,mph
